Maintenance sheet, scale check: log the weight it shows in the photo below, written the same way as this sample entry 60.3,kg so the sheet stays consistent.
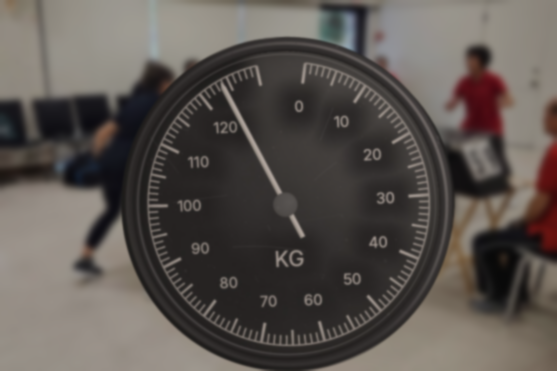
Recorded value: 124,kg
